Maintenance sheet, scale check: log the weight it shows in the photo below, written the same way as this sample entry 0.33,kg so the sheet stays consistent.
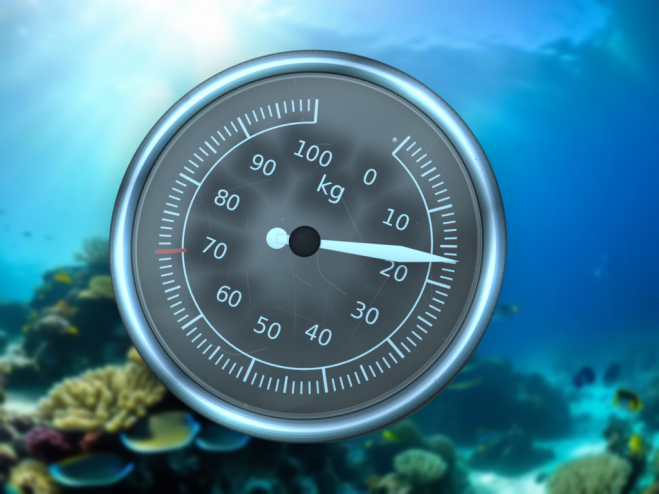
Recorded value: 17,kg
